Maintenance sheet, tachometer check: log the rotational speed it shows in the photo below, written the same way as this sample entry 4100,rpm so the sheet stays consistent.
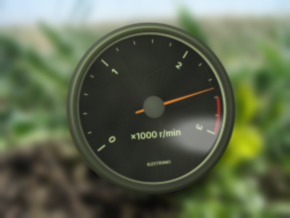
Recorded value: 2500,rpm
